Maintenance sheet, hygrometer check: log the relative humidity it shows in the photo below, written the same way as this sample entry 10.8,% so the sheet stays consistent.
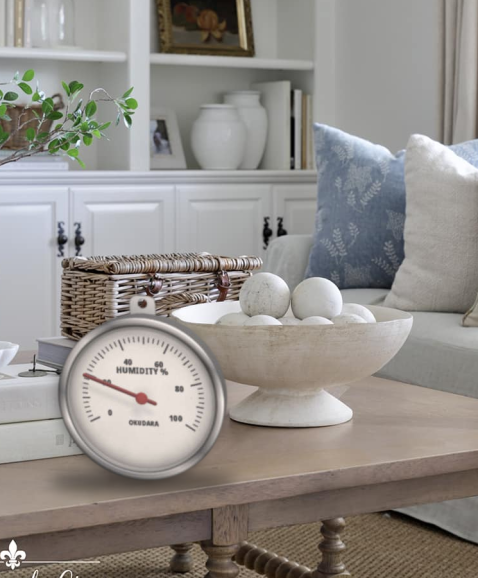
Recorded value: 20,%
